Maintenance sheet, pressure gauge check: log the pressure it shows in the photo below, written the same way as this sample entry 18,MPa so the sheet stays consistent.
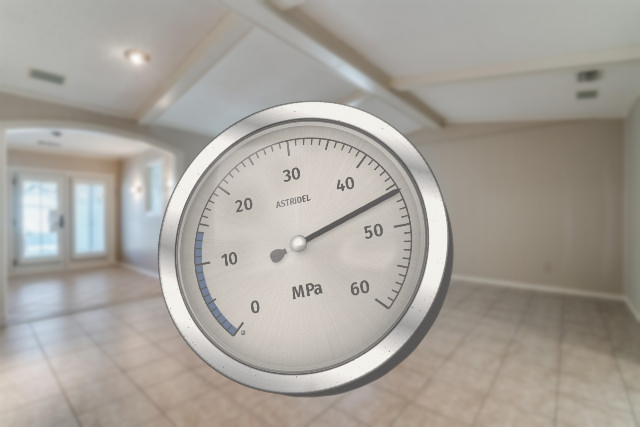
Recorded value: 46,MPa
